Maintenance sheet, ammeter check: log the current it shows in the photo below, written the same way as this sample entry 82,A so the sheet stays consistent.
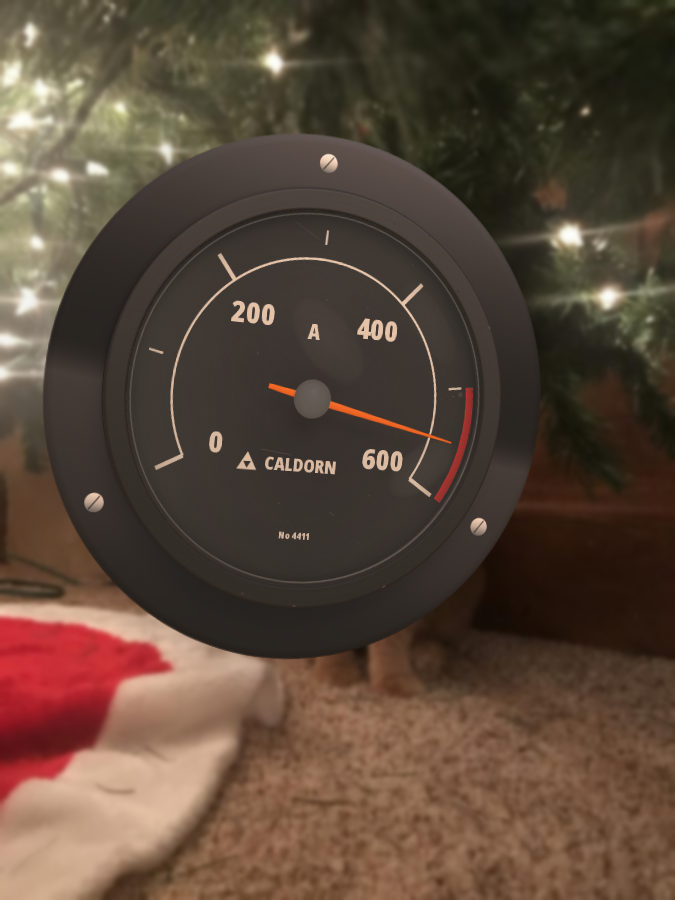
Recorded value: 550,A
